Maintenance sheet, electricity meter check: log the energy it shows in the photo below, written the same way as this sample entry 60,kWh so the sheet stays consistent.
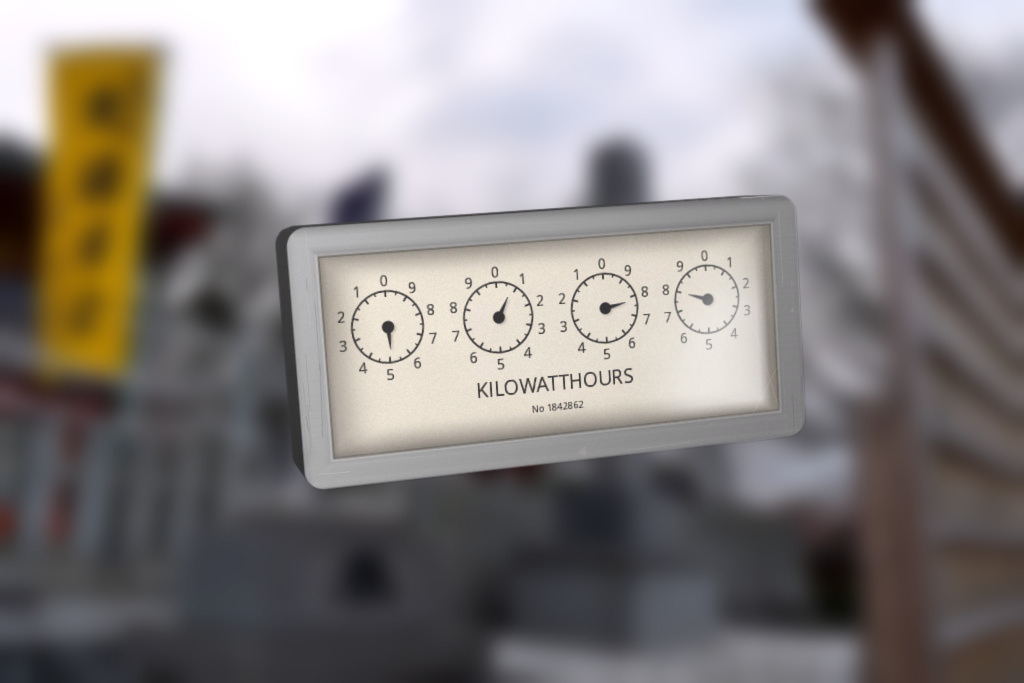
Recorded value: 5078,kWh
